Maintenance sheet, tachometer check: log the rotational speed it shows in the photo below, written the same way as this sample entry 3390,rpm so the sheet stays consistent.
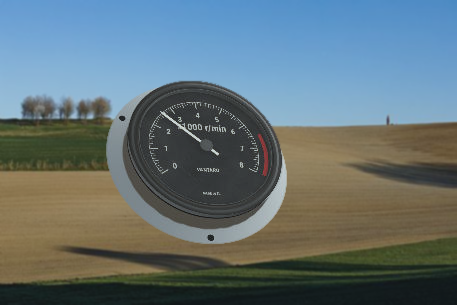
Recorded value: 2500,rpm
